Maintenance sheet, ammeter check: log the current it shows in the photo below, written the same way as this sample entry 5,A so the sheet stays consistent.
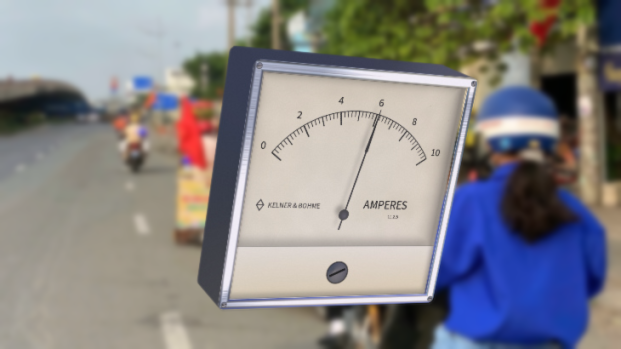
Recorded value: 6,A
